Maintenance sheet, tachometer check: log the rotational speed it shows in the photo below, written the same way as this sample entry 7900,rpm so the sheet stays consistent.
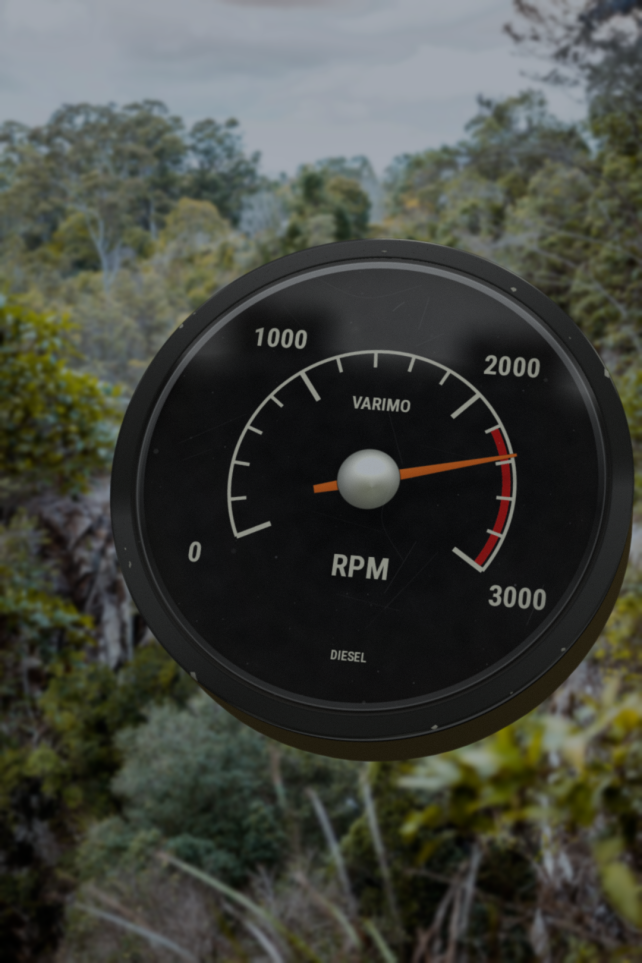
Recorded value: 2400,rpm
